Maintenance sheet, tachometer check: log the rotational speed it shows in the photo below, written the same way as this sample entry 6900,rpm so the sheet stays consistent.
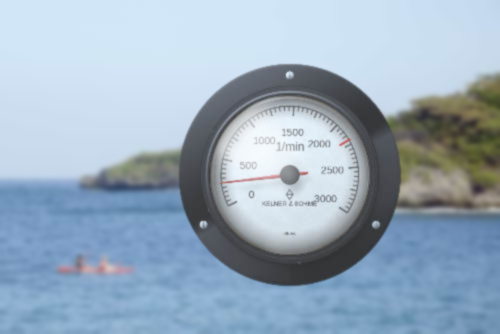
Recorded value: 250,rpm
